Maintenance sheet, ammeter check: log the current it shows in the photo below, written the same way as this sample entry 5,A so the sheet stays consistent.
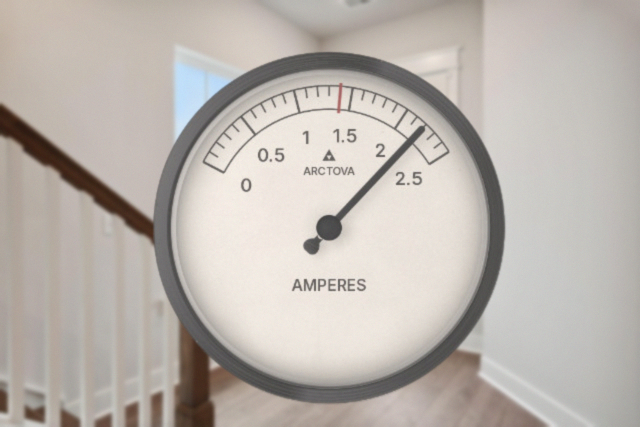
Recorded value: 2.2,A
